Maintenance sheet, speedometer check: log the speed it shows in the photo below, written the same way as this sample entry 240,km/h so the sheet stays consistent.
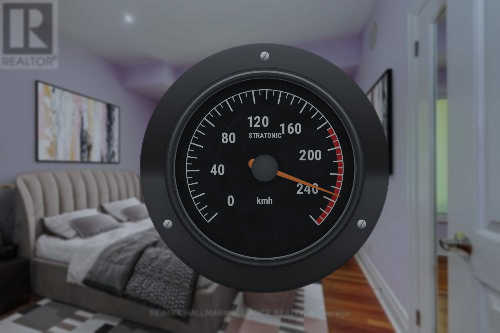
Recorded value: 235,km/h
